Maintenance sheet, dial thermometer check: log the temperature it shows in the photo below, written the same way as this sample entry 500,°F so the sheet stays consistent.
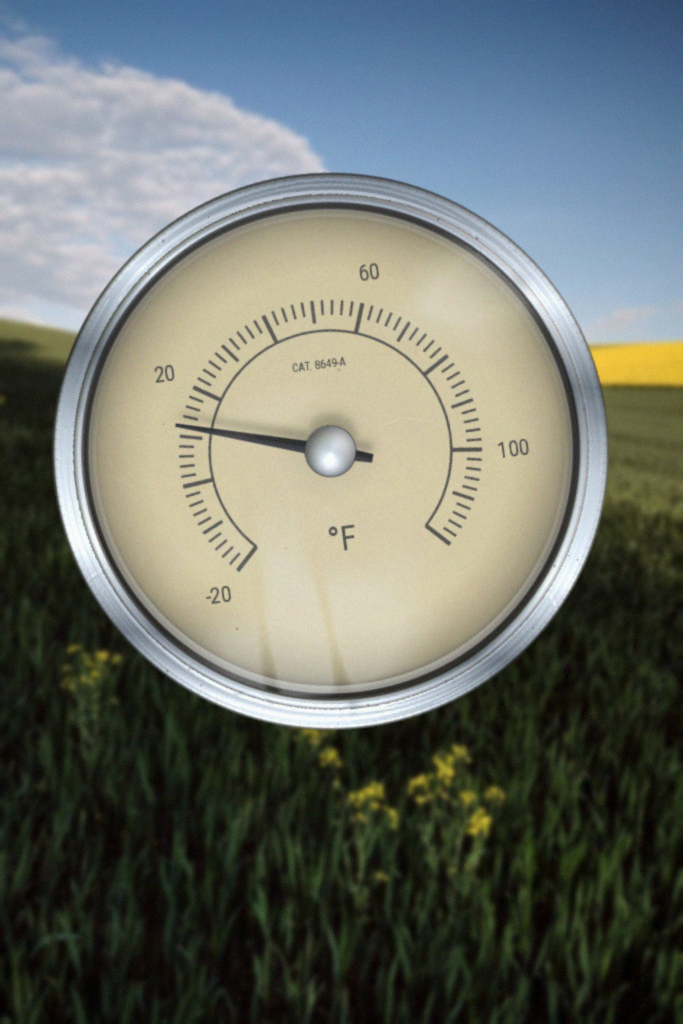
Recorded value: 12,°F
